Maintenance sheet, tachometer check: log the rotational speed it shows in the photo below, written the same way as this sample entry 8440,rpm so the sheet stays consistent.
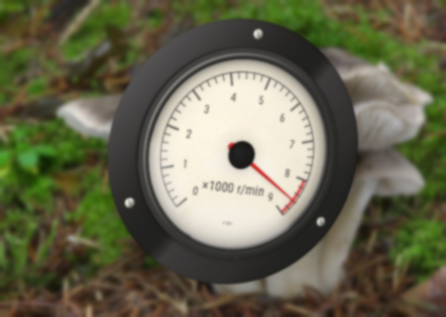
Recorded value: 8600,rpm
